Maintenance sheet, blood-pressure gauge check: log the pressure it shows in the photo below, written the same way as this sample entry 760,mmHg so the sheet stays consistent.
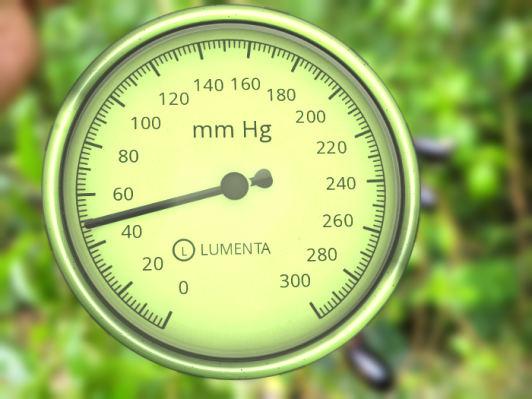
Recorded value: 48,mmHg
